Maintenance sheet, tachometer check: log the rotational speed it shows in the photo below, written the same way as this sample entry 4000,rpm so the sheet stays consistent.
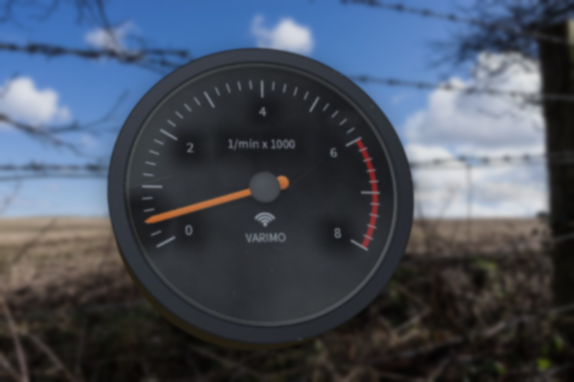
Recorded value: 400,rpm
